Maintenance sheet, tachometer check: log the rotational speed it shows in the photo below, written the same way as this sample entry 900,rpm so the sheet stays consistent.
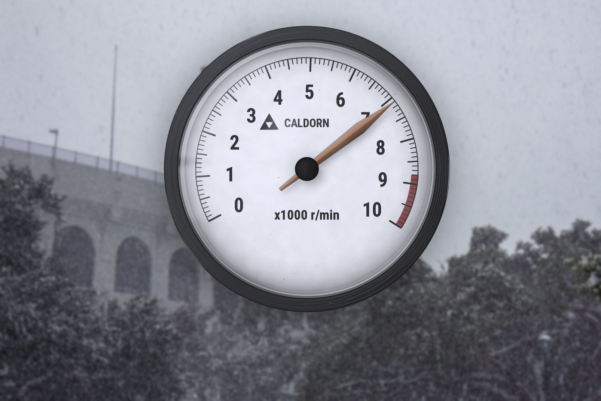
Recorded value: 7100,rpm
